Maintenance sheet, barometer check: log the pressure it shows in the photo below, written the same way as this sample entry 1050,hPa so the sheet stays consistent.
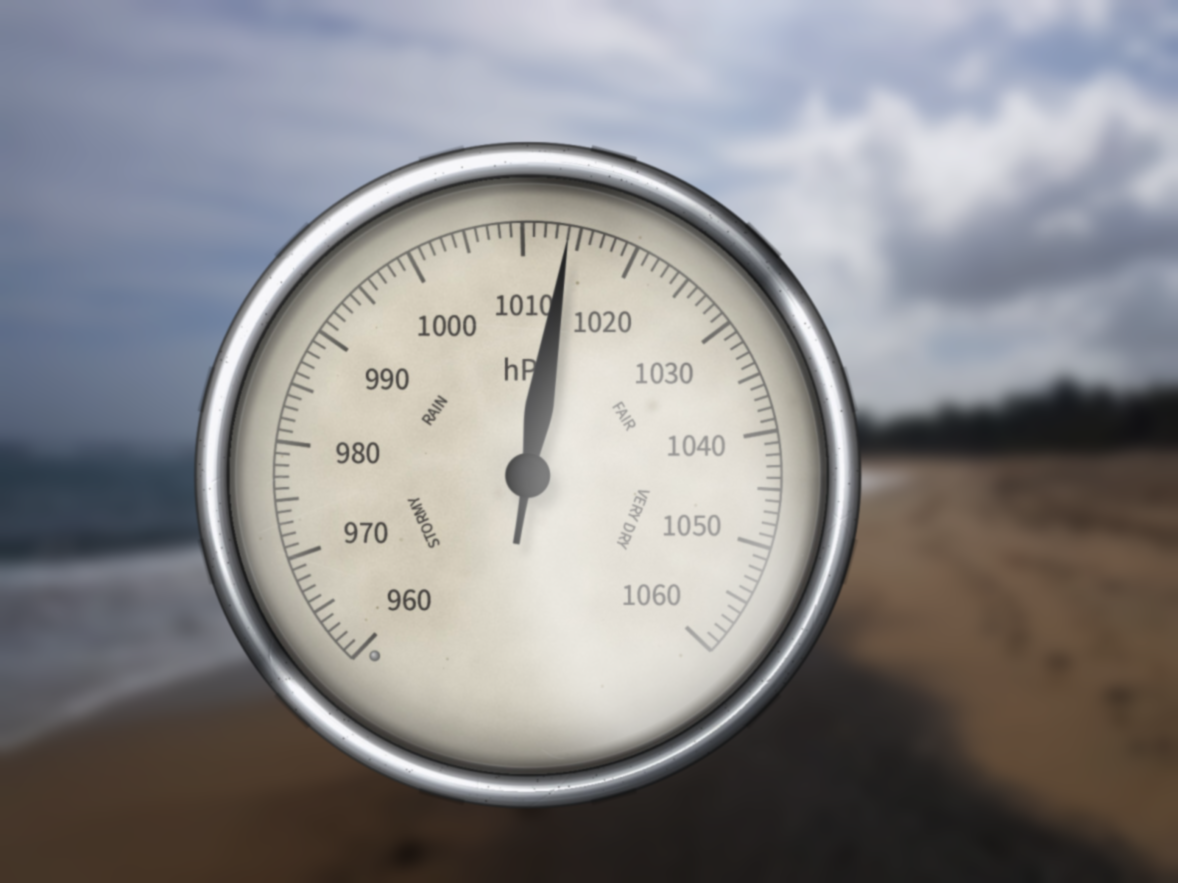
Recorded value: 1014,hPa
